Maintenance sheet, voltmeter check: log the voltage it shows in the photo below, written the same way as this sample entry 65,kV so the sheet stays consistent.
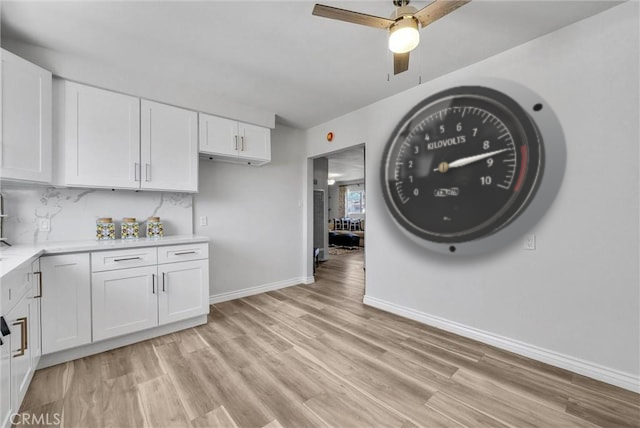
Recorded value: 8.6,kV
